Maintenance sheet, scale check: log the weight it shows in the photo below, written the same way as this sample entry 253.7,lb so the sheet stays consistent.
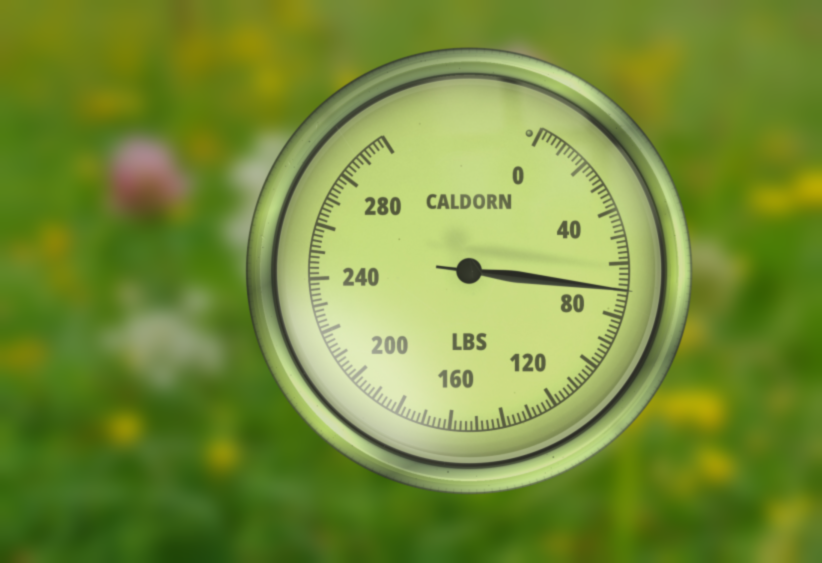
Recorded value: 70,lb
